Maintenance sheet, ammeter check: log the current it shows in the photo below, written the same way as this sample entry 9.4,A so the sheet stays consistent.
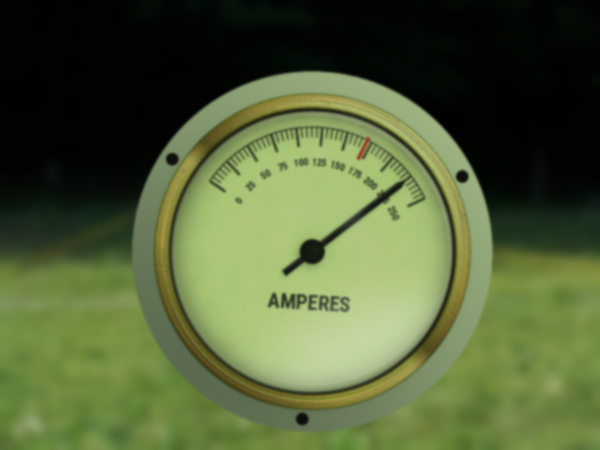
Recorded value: 225,A
